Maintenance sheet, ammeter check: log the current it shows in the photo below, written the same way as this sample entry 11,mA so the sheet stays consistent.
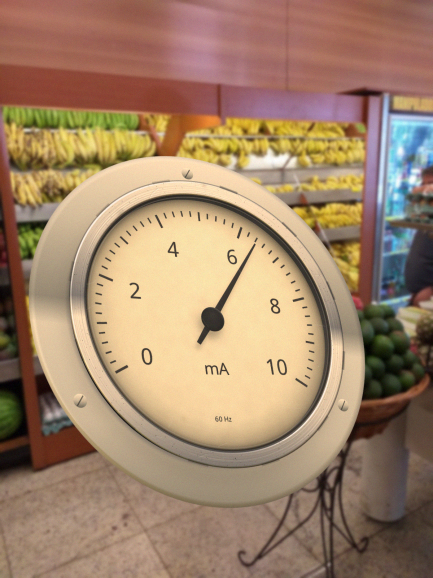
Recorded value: 6.4,mA
